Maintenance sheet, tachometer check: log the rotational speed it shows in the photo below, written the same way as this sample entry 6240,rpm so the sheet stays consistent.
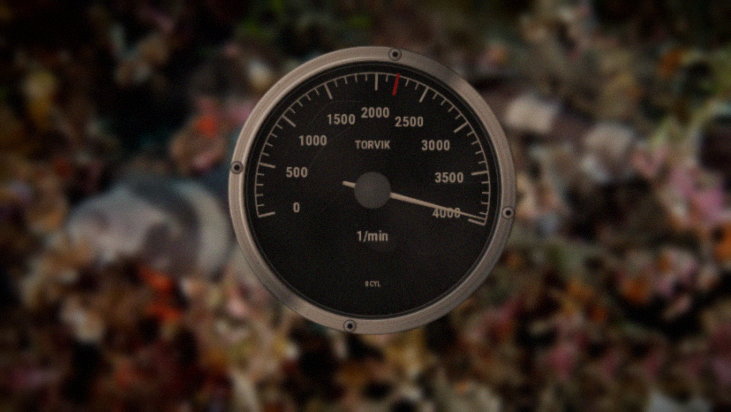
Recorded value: 3950,rpm
